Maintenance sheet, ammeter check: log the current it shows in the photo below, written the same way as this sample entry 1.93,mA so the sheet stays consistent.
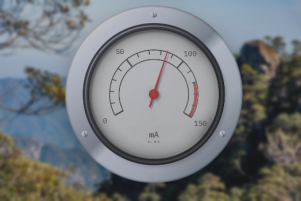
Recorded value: 85,mA
